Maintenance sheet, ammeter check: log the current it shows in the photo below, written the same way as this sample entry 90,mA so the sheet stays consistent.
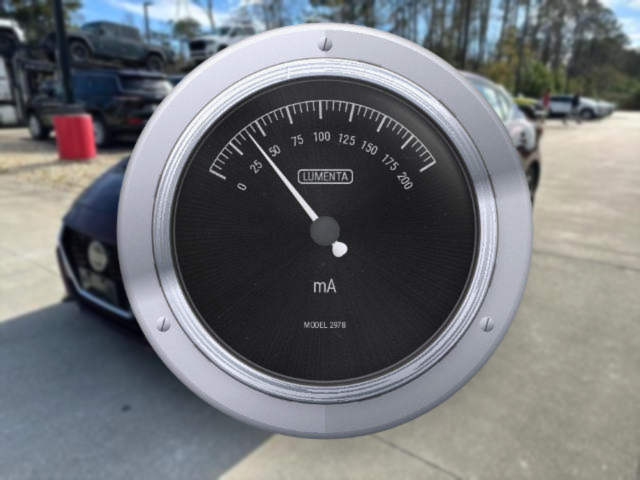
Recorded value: 40,mA
